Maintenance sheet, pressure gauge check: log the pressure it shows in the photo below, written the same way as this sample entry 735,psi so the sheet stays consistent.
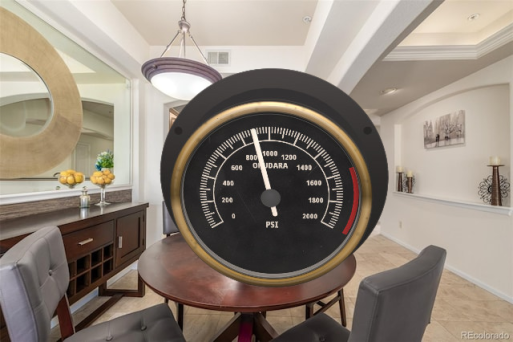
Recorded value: 900,psi
